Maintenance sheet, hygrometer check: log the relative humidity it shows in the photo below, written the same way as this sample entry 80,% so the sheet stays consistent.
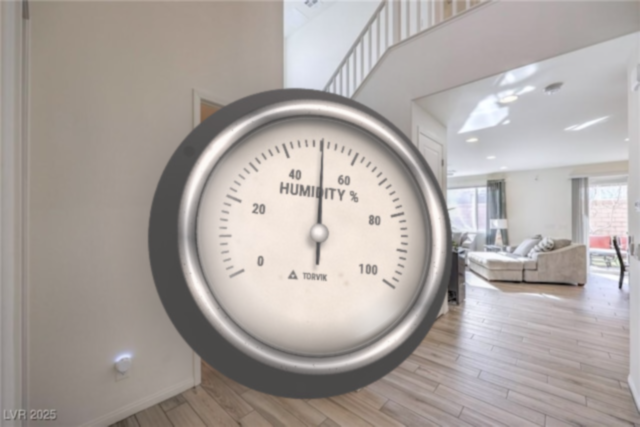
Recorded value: 50,%
